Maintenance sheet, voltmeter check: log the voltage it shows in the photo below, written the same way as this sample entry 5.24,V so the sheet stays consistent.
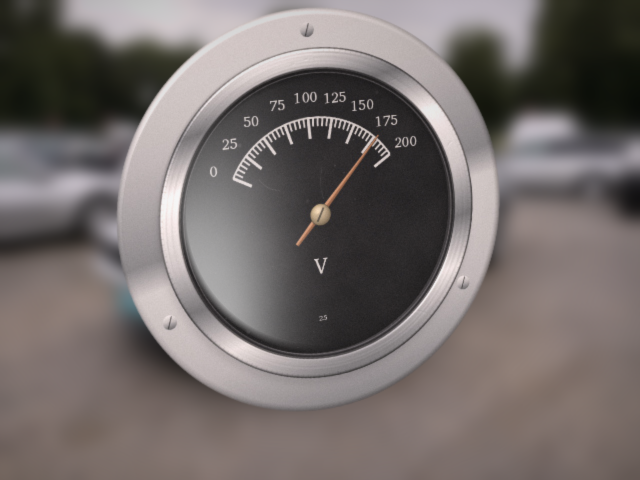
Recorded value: 175,V
